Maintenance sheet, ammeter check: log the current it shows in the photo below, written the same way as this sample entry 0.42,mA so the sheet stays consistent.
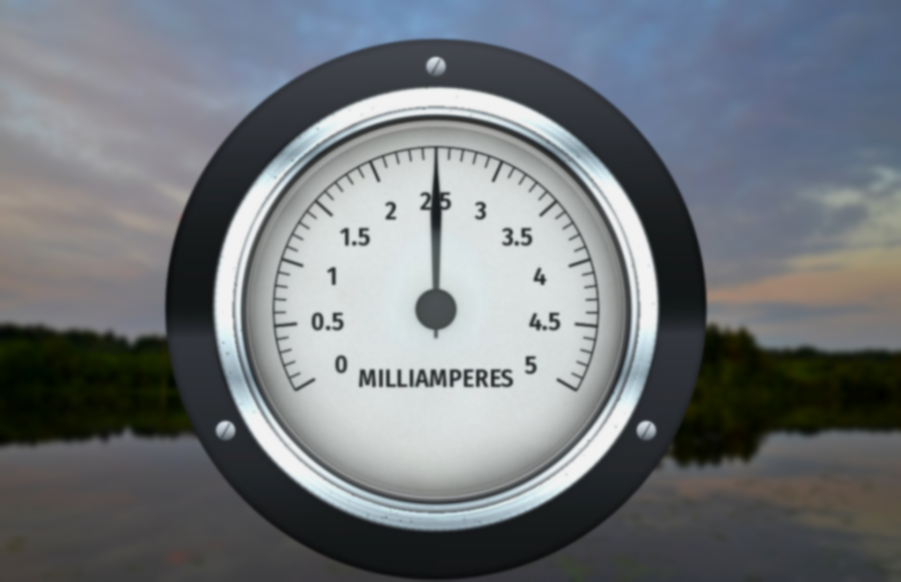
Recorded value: 2.5,mA
